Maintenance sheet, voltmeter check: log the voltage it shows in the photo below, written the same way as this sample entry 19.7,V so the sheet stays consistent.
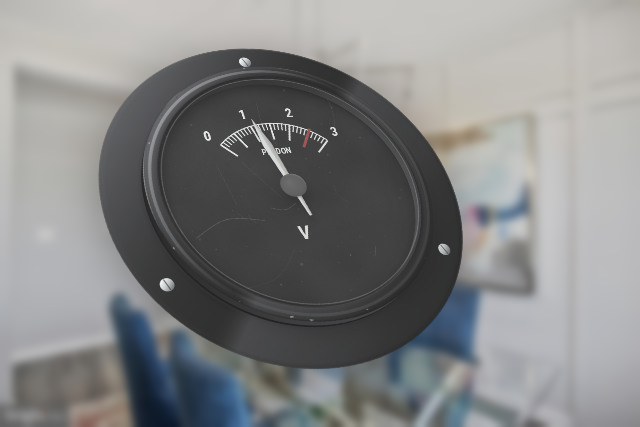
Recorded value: 1,V
